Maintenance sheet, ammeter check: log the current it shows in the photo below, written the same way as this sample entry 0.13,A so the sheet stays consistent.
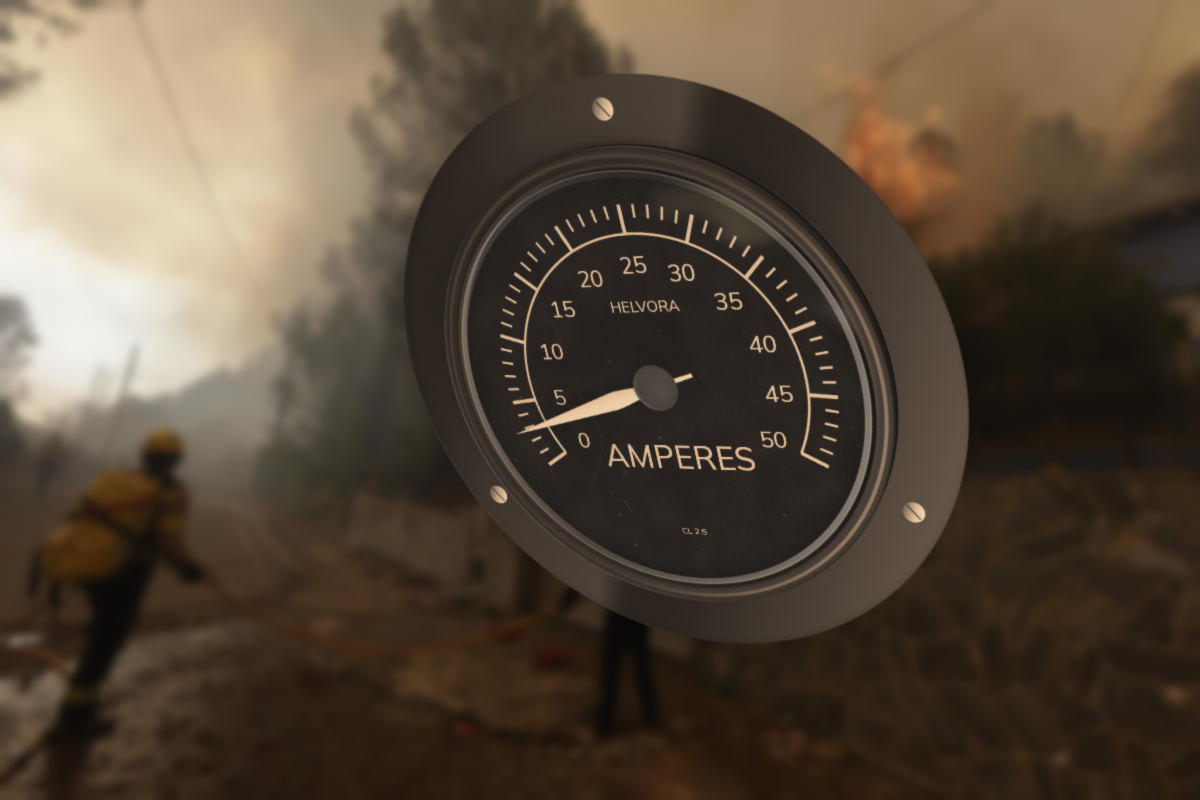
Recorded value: 3,A
